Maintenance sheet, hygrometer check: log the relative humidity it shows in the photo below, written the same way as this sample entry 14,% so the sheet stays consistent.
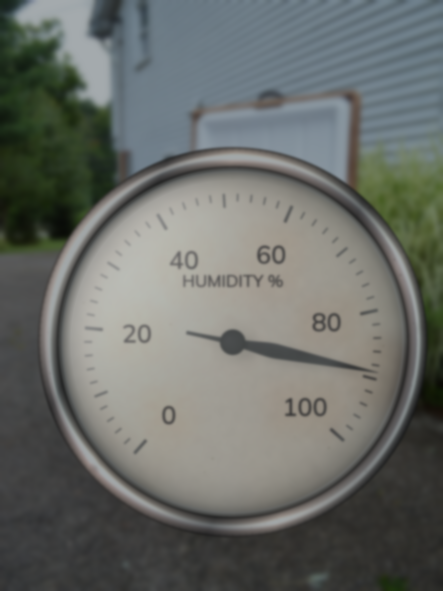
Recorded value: 89,%
